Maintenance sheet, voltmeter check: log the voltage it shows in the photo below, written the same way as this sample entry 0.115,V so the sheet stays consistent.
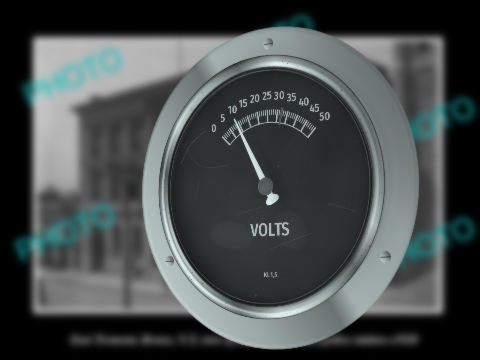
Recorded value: 10,V
